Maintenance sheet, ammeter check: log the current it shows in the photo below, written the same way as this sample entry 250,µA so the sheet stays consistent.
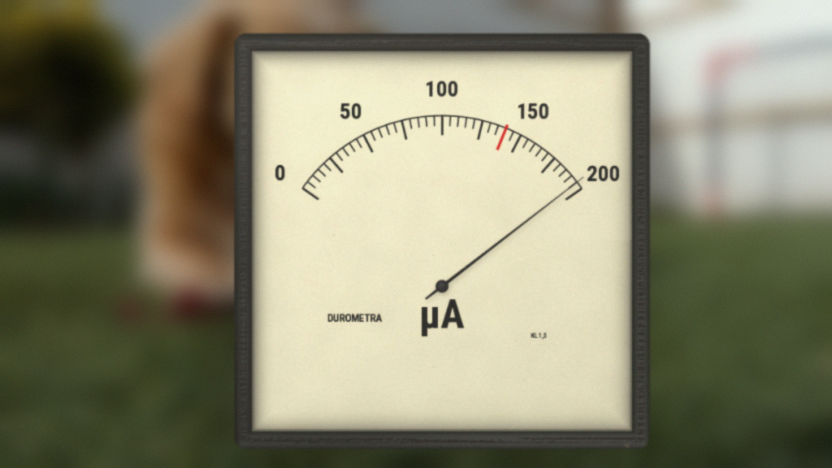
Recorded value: 195,µA
